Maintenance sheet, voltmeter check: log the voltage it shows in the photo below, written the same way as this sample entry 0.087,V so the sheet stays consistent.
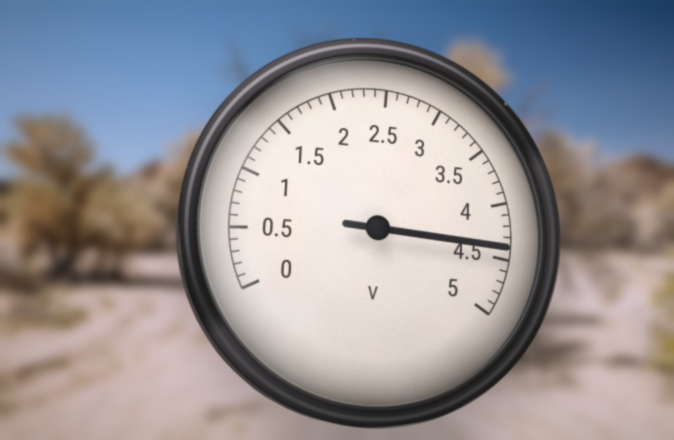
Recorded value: 4.4,V
